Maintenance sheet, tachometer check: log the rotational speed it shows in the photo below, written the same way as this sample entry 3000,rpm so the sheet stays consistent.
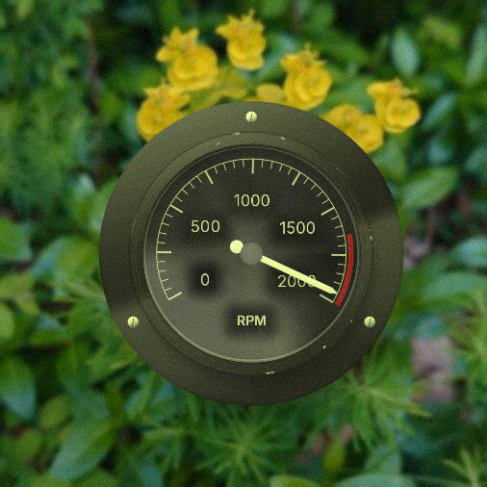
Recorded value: 1950,rpm
